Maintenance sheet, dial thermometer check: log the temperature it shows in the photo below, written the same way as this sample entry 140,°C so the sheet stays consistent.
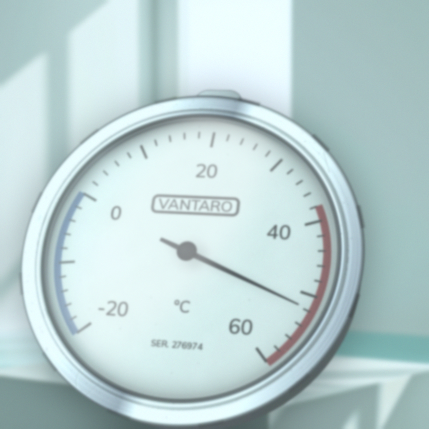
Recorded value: 52,°C
